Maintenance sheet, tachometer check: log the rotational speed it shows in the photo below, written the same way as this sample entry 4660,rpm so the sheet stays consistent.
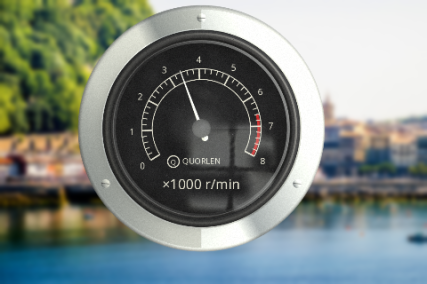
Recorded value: 3400,rpm
